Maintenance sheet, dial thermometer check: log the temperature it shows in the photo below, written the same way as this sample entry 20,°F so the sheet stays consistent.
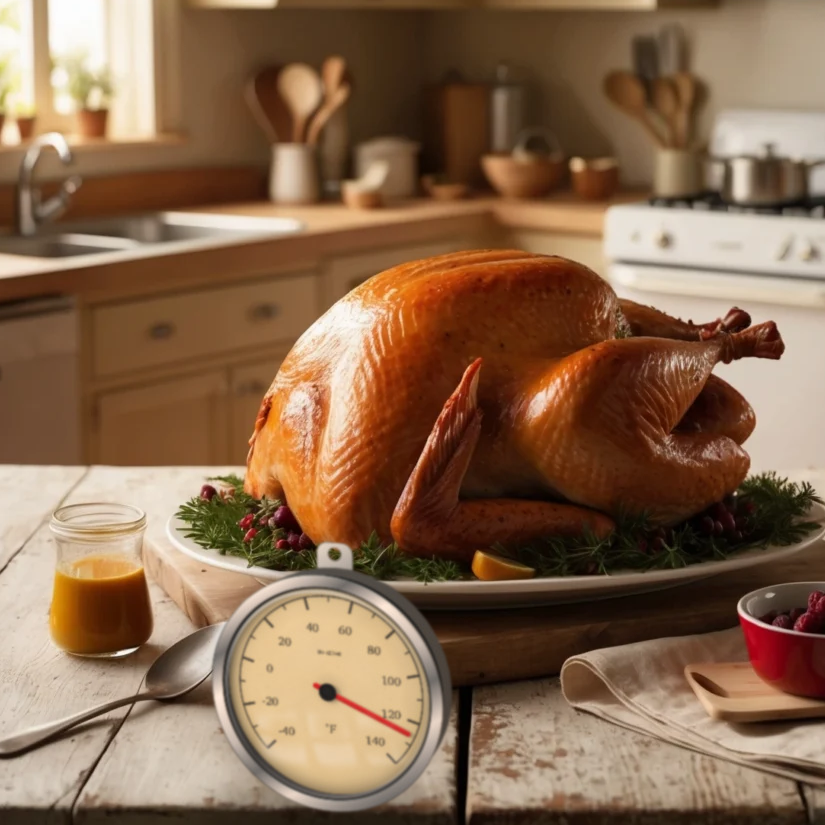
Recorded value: 125,°F
